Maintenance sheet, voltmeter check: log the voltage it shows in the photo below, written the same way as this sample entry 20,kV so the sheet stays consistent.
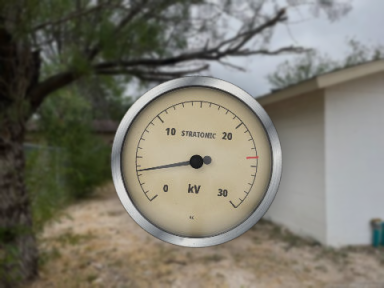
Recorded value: 3.5,kV
